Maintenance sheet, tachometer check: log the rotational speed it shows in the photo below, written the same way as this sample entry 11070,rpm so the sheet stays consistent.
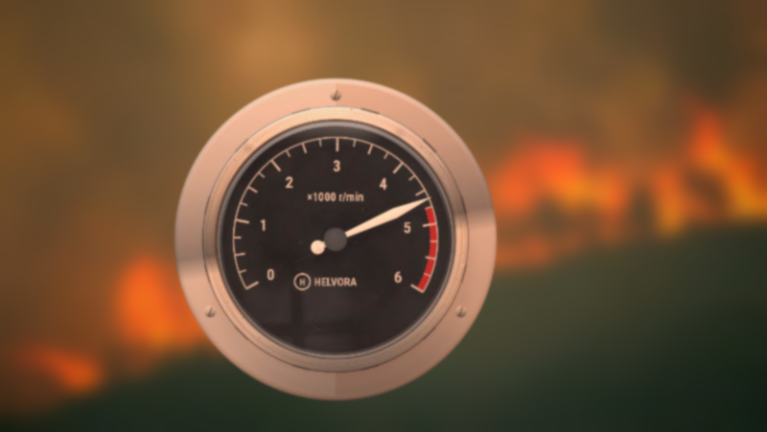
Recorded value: 4625,rpm
